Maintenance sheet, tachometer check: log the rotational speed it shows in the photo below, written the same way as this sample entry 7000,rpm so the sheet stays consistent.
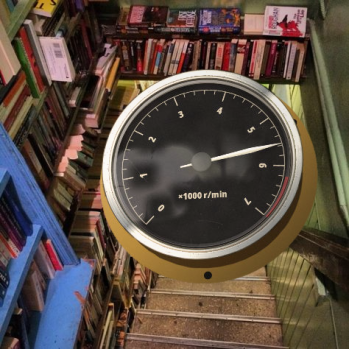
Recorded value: 5600,rpm
